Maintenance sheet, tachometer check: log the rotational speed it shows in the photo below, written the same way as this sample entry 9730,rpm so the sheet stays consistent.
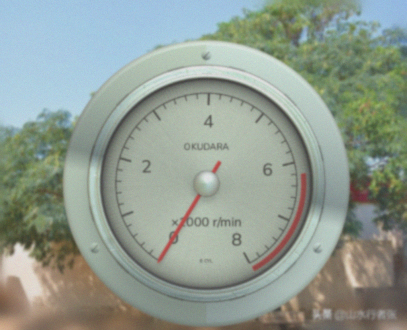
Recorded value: 0,rpm
